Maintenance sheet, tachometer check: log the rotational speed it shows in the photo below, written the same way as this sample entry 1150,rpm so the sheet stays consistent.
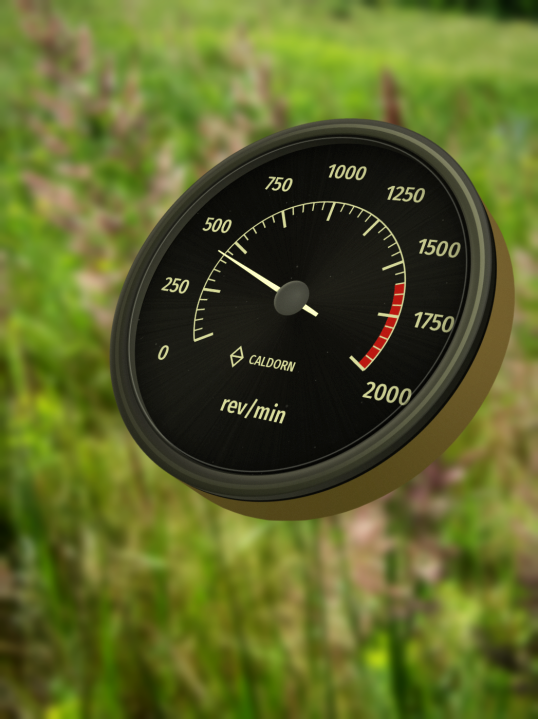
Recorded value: 425,rpm
